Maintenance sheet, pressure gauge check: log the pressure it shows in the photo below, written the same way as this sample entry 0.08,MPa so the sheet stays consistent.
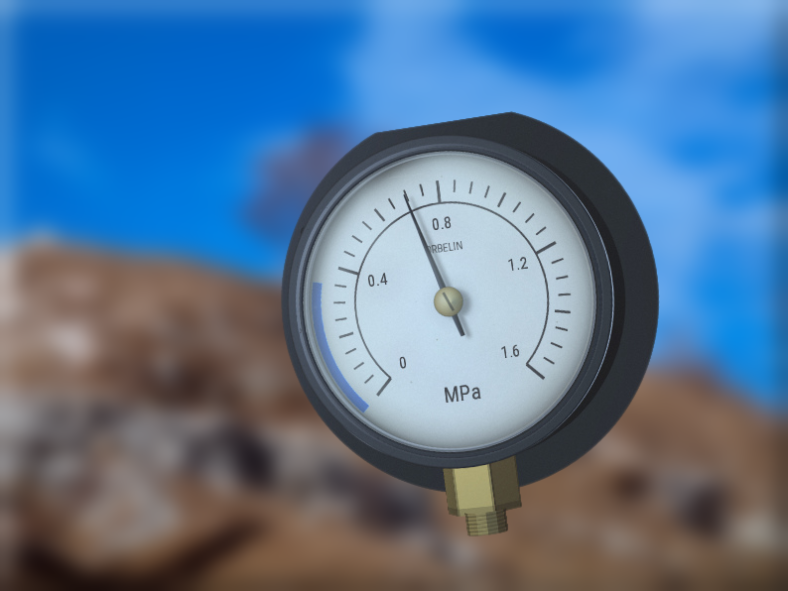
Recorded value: 0.7,MPa
